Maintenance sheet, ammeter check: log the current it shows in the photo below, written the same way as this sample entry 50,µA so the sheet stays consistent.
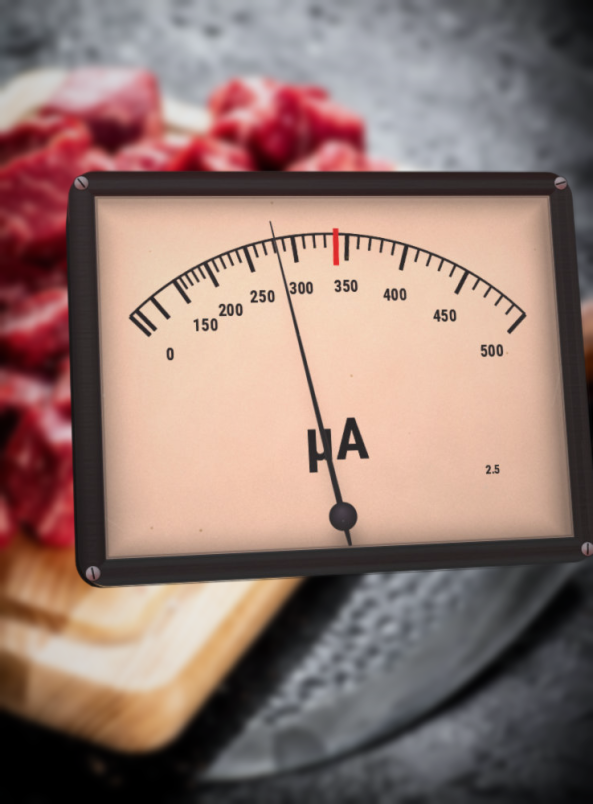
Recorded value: 280,µA
